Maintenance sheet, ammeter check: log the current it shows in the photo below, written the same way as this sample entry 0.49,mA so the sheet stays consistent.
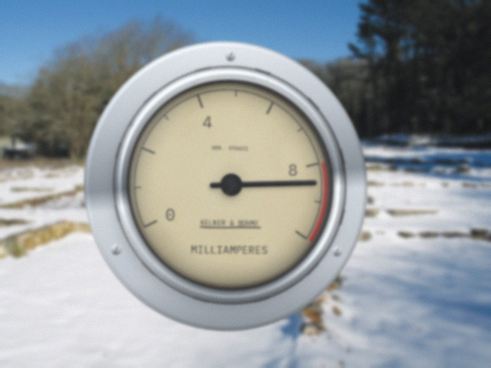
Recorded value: 8.5,mA
